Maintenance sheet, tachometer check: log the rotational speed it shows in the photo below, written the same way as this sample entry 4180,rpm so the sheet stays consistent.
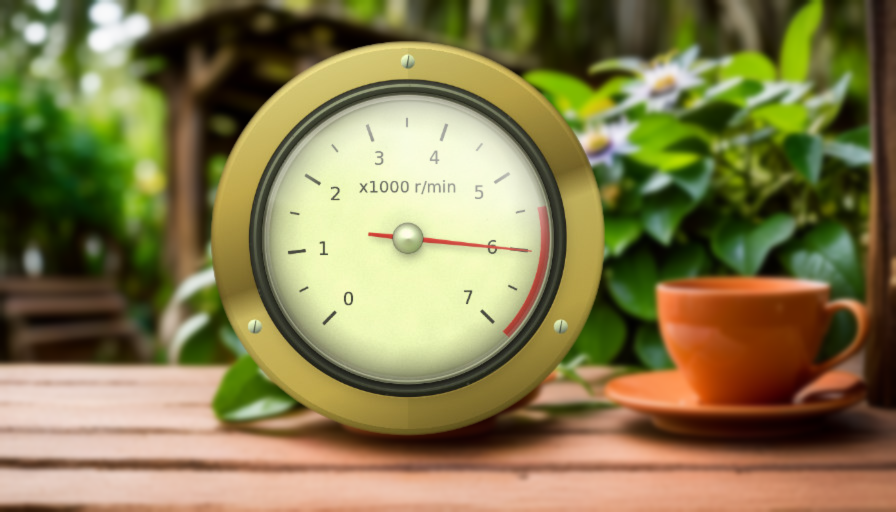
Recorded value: 6000,rpm
